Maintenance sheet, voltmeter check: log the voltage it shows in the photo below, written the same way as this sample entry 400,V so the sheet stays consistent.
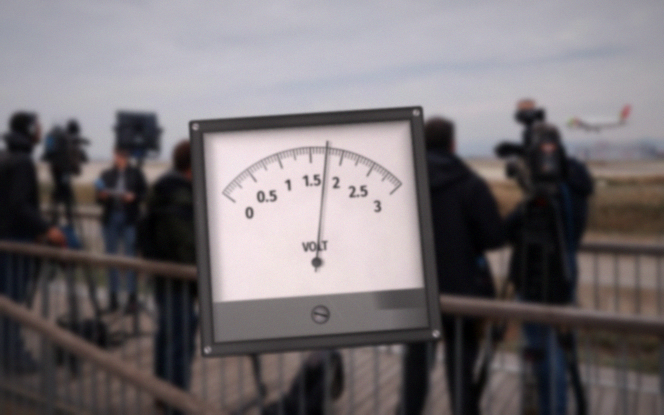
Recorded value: 1.75,V
